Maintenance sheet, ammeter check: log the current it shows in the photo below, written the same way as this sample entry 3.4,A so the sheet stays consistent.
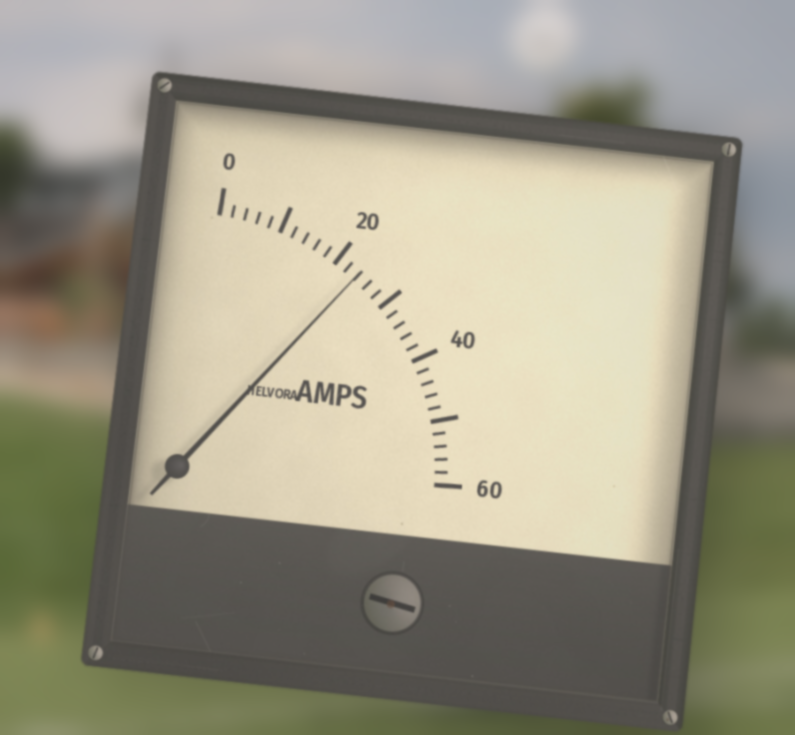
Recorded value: 24,A
